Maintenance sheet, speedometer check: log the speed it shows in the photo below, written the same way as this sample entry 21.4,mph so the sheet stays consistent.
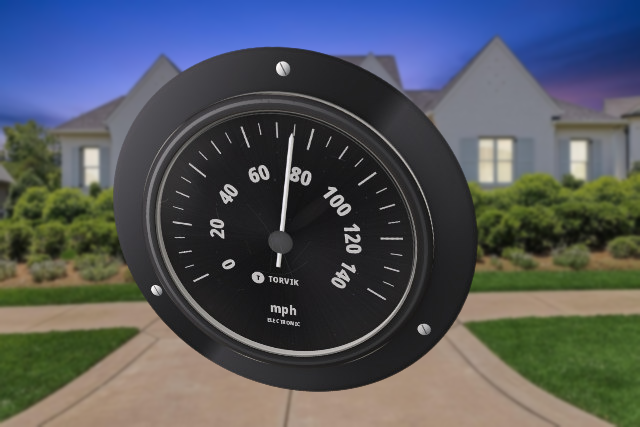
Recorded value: 75,mph
